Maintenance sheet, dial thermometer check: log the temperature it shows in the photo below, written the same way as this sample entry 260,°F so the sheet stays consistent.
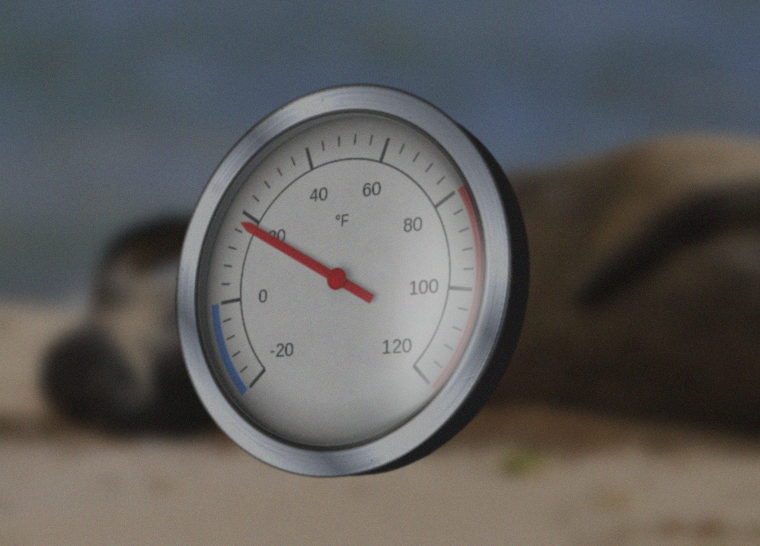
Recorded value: 18,°F
